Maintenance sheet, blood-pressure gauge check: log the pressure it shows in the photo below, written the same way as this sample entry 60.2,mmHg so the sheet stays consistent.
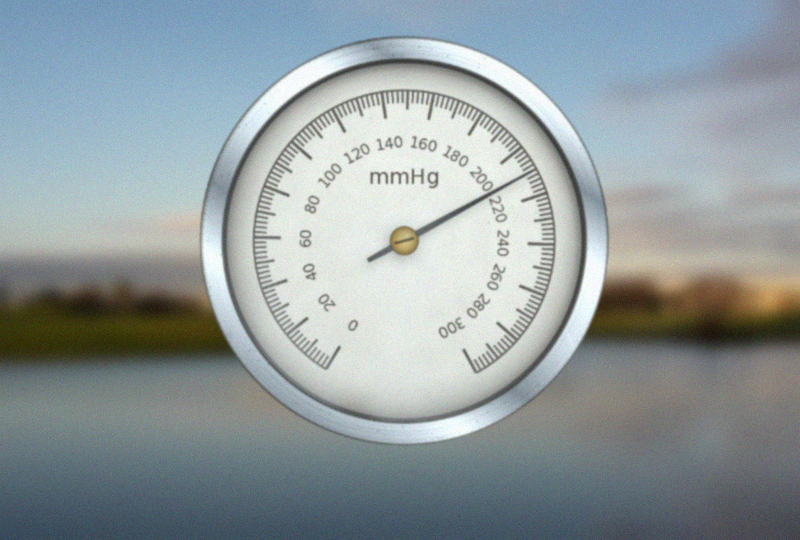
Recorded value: 210,mmHg
